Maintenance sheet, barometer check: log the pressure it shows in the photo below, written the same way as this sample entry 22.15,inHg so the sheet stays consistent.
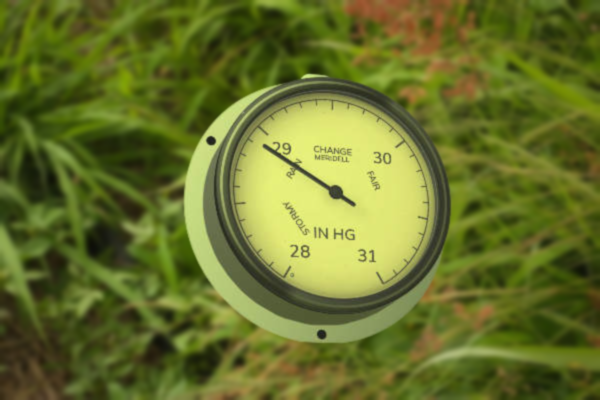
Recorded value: 28.9,inHg
